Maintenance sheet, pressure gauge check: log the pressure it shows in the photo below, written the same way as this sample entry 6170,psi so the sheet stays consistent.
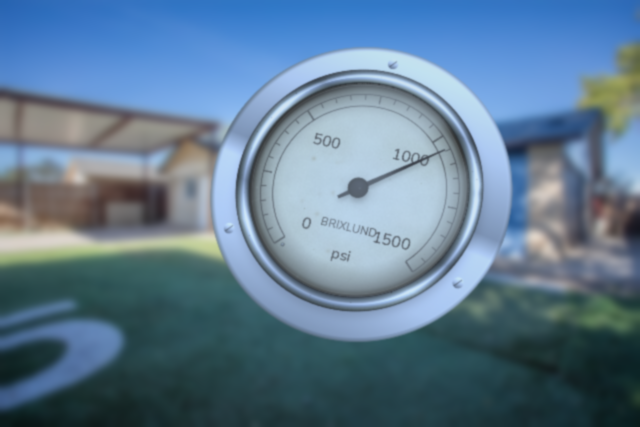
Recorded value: 1050,psi
